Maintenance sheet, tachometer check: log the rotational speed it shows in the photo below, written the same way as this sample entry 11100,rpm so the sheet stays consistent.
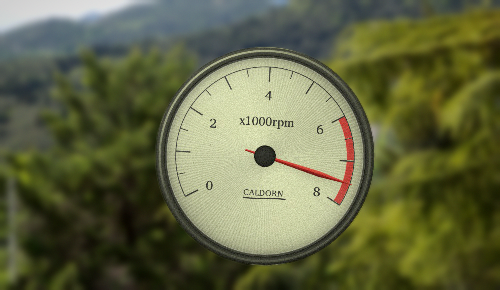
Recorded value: 7500,rpm
